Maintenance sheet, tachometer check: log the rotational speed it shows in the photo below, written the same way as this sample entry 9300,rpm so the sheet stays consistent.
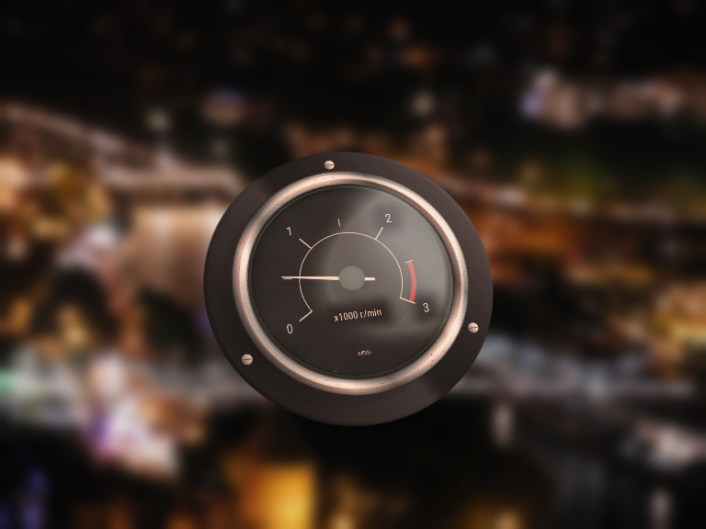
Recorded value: 500,rpm
